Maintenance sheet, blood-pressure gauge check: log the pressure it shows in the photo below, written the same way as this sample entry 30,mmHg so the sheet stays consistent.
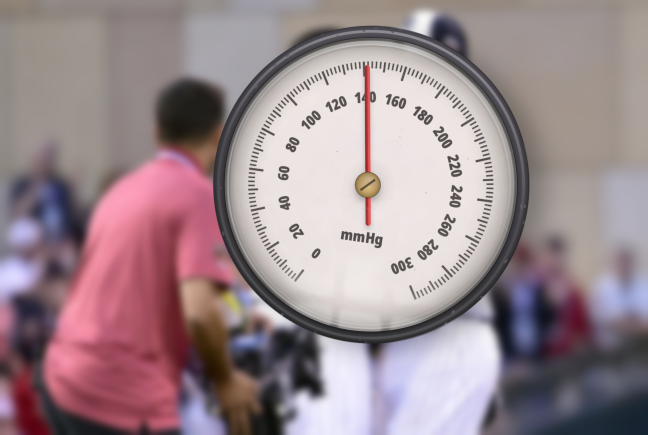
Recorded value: 142,mmHg
